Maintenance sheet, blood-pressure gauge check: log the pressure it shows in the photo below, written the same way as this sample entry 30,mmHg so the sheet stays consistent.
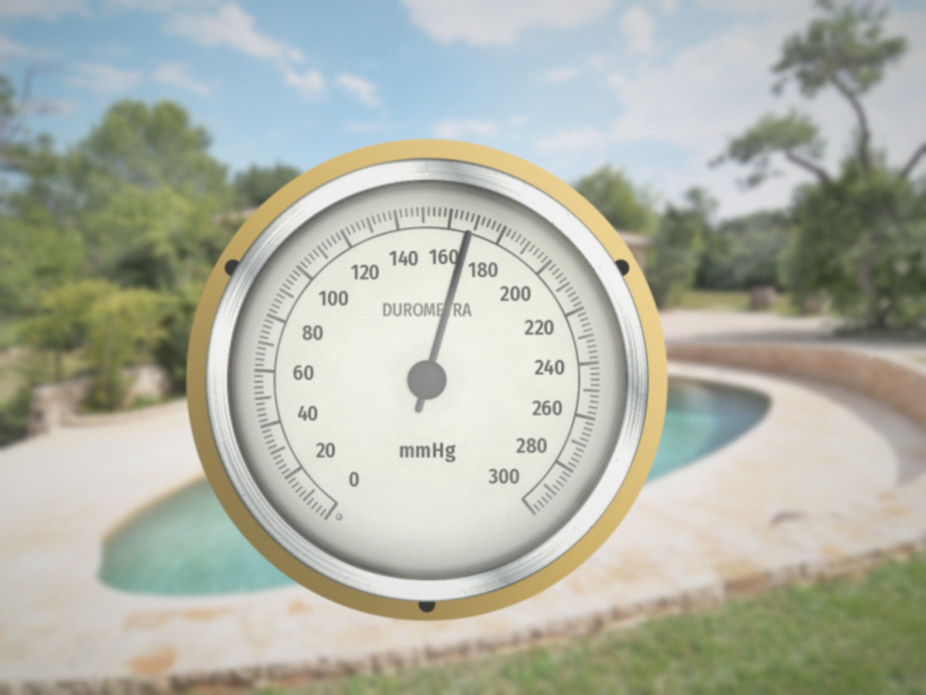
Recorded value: 168,mmHg
